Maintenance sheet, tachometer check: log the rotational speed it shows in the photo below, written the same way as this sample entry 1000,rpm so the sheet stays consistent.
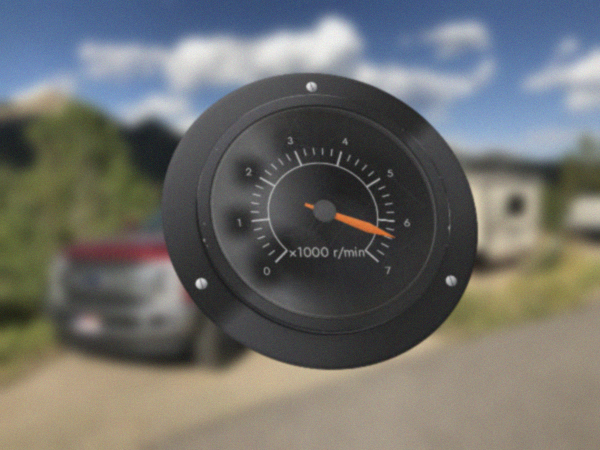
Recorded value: 6400,rpm
